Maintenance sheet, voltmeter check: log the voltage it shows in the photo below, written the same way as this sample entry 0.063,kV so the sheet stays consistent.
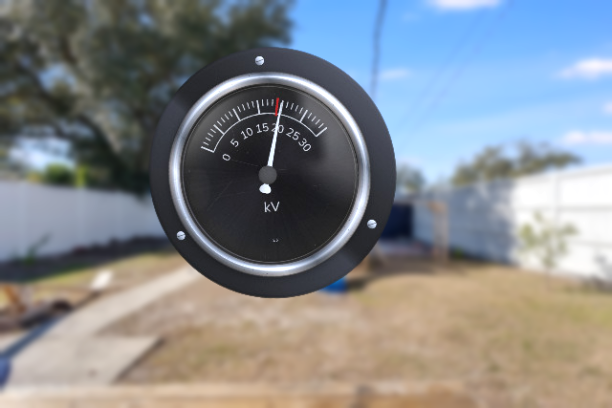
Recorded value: 20,kV
